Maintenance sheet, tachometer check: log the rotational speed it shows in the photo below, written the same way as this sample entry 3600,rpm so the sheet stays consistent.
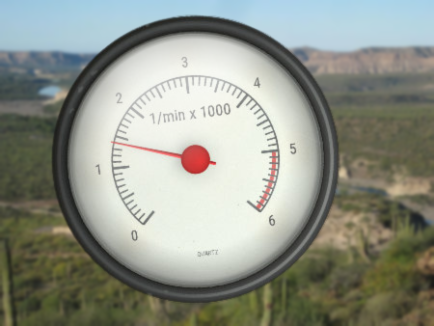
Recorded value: 1400,rpm
